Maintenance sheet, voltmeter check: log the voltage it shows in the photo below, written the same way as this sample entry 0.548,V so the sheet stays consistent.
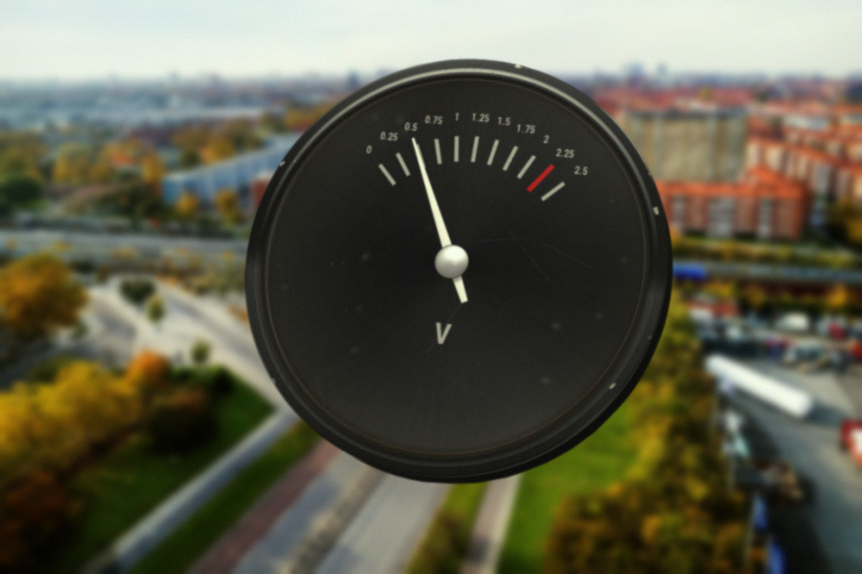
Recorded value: 0.5,V
